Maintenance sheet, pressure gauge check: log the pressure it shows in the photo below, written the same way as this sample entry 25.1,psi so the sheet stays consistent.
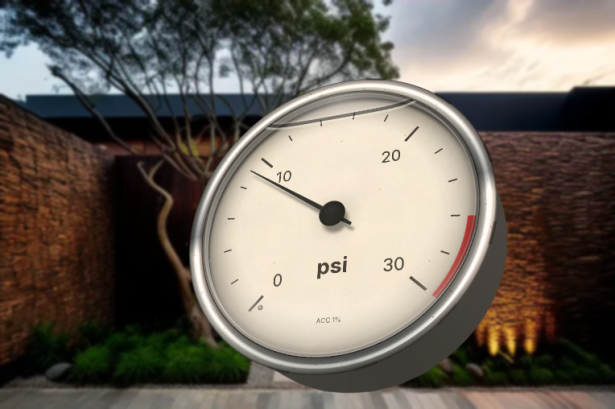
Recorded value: 9,psi
